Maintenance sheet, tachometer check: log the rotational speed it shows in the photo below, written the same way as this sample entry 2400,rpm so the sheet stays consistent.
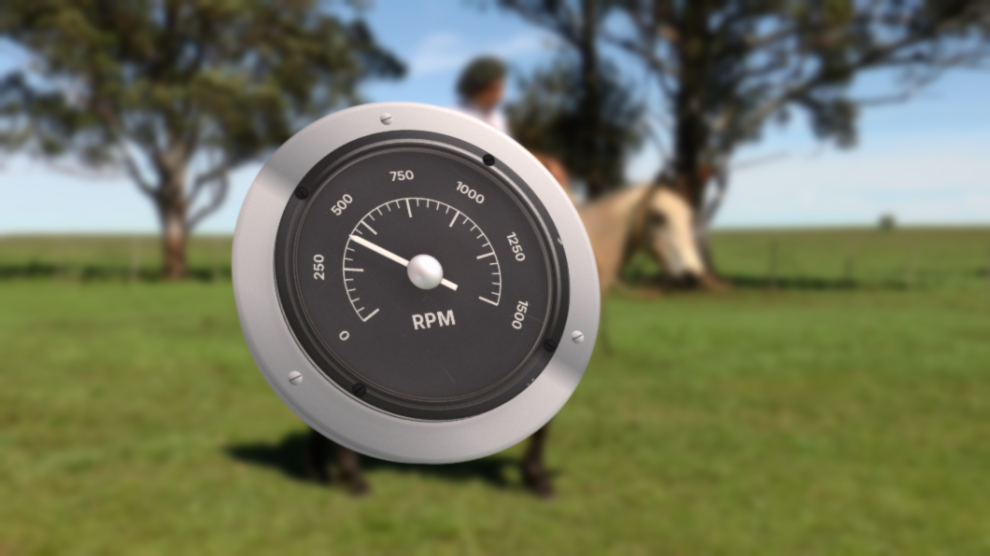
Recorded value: 400,rpm
